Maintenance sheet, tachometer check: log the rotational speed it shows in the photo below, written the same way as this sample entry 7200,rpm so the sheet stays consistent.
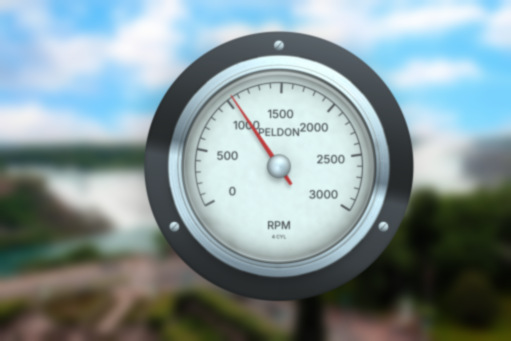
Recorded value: 1050,rpm
